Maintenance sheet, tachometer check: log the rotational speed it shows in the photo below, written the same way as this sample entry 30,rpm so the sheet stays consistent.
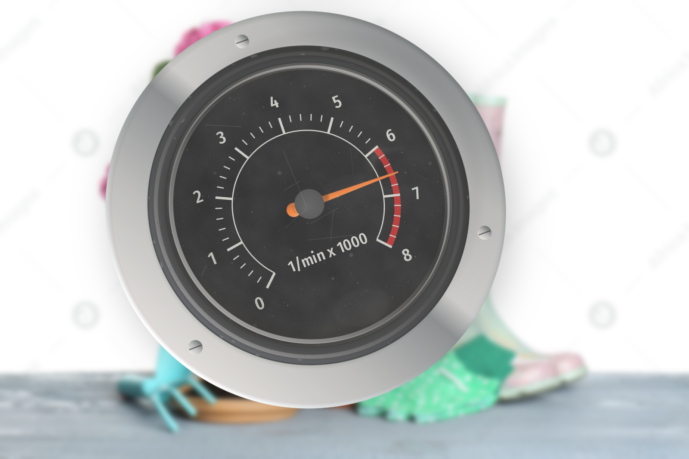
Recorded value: 6600,rpm
